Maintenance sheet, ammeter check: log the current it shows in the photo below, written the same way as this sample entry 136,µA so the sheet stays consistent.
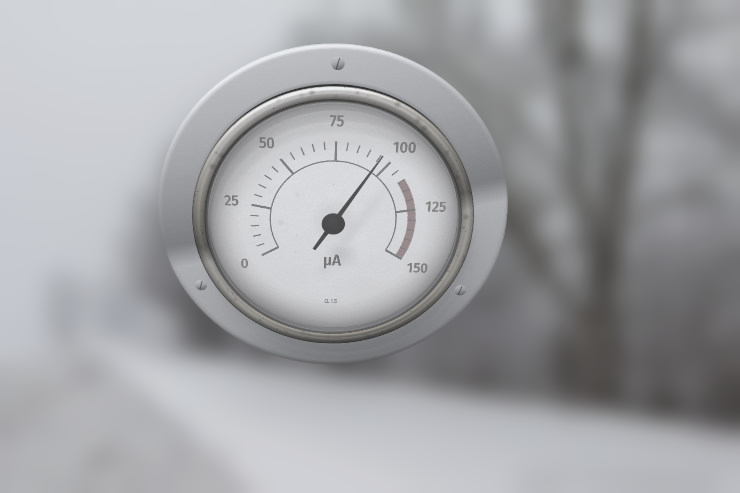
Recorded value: 95,µA
